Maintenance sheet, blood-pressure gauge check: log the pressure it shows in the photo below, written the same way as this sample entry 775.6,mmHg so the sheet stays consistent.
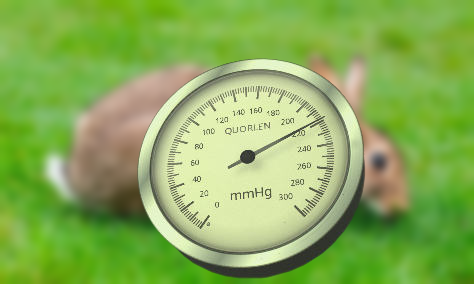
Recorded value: 220,mmHg
